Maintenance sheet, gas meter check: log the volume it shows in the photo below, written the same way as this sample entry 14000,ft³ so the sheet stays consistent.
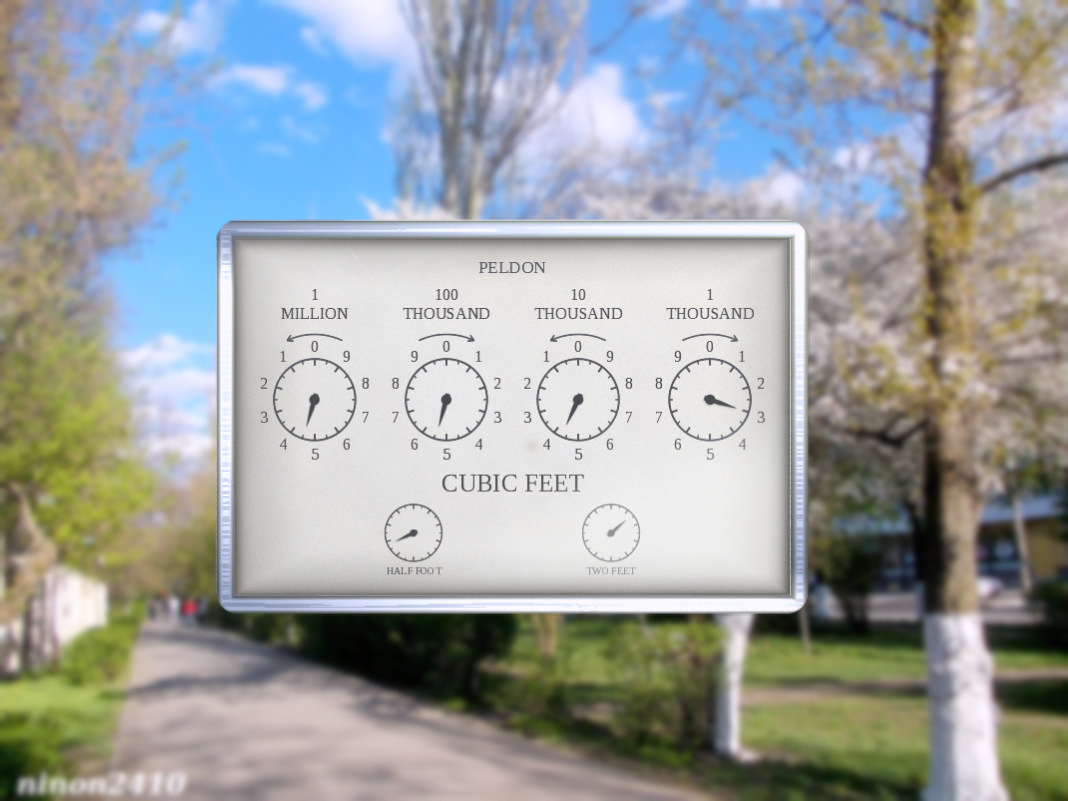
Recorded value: 454300,ft³
